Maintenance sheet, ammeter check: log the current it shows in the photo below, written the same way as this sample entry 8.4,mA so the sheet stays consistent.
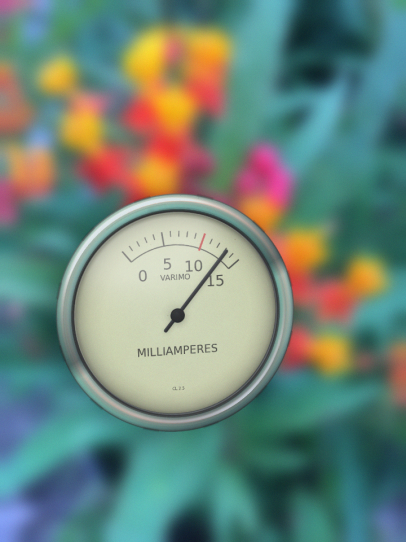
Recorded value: 13,mA
